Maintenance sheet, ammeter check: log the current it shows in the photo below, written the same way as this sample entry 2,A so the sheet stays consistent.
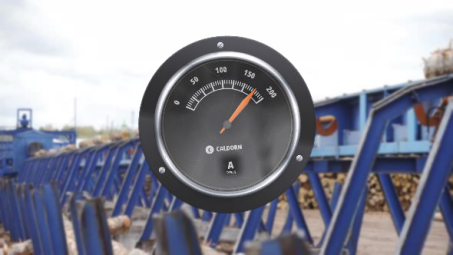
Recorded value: 175,A
